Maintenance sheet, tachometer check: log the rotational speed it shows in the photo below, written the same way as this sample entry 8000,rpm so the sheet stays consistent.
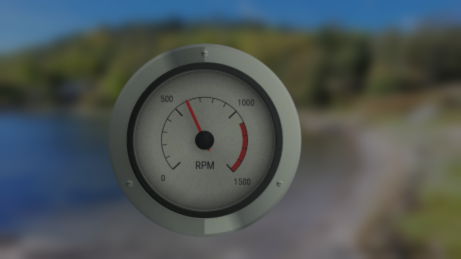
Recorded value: 600,rpm
